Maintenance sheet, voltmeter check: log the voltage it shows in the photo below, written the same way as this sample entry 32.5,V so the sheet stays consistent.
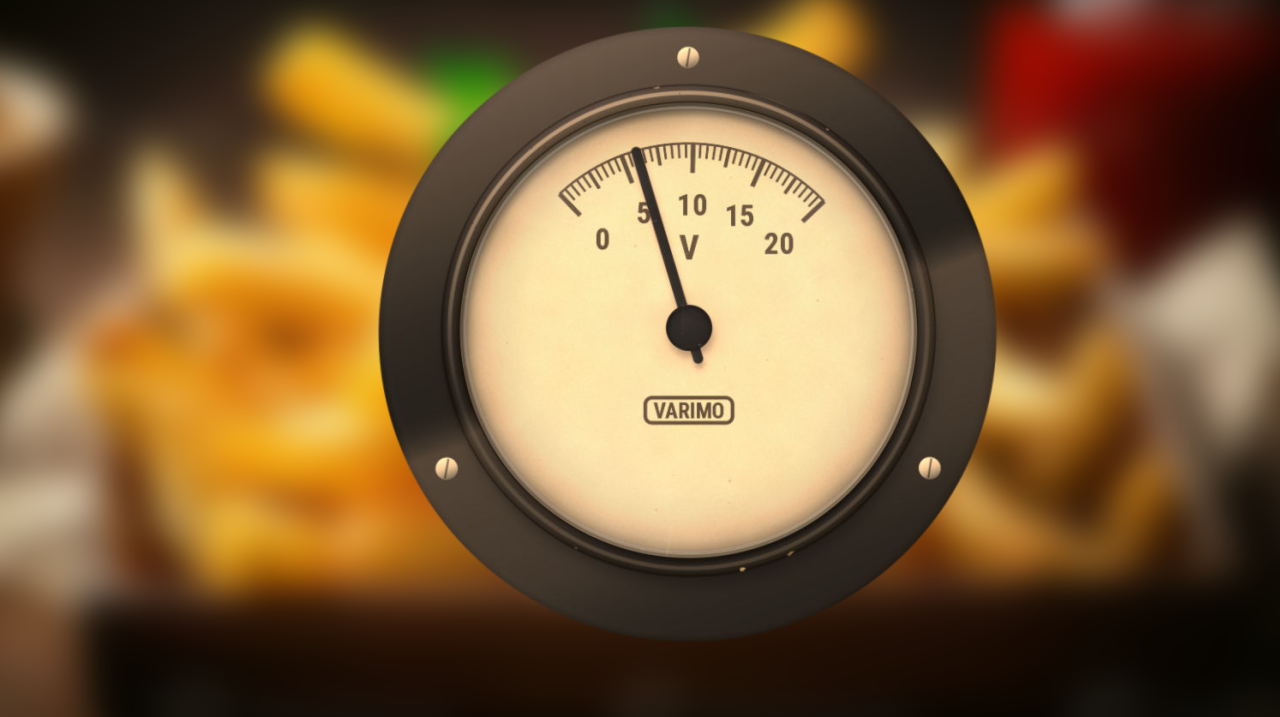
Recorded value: 6,V
